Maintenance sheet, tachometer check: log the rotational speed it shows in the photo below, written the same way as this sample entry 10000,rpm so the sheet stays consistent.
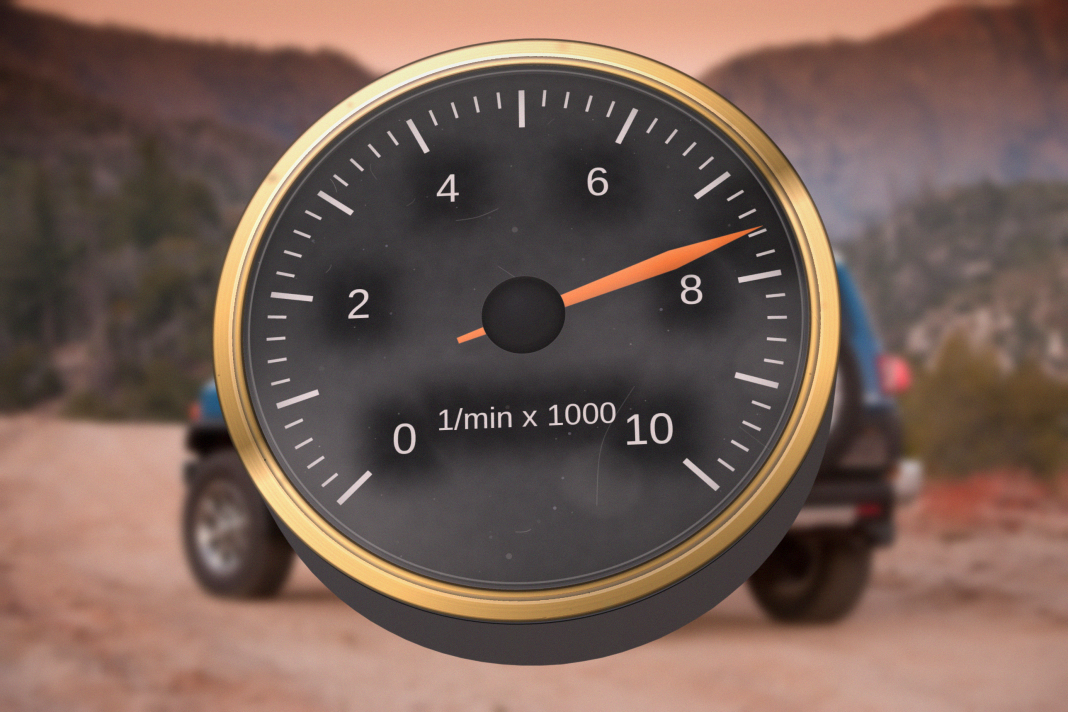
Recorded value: 7600,rpm
